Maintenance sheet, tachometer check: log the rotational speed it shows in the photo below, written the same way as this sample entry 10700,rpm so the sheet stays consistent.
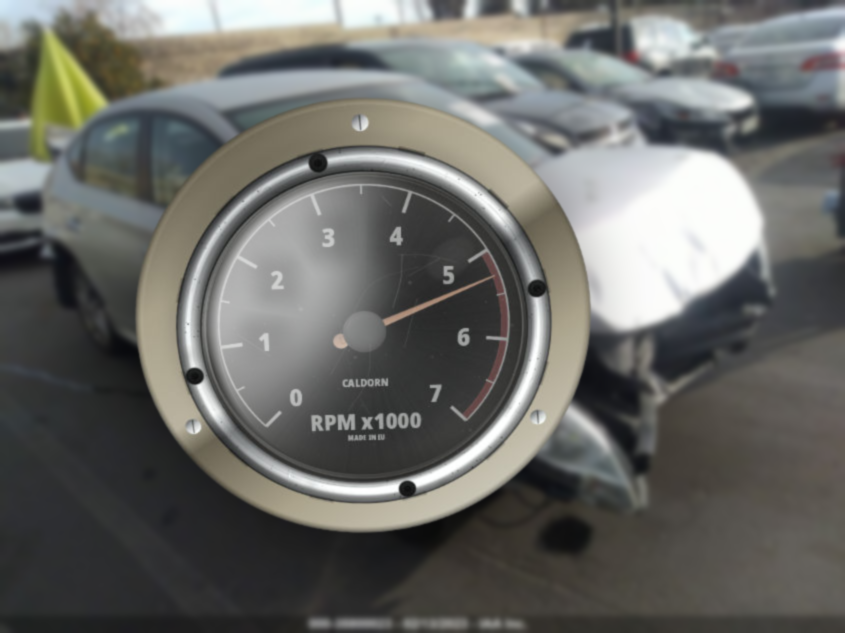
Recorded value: 5250,rpm
